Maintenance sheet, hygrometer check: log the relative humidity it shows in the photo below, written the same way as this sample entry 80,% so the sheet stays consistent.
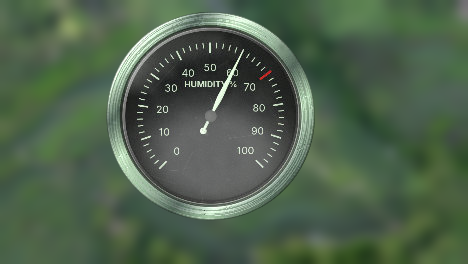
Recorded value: 60,%
